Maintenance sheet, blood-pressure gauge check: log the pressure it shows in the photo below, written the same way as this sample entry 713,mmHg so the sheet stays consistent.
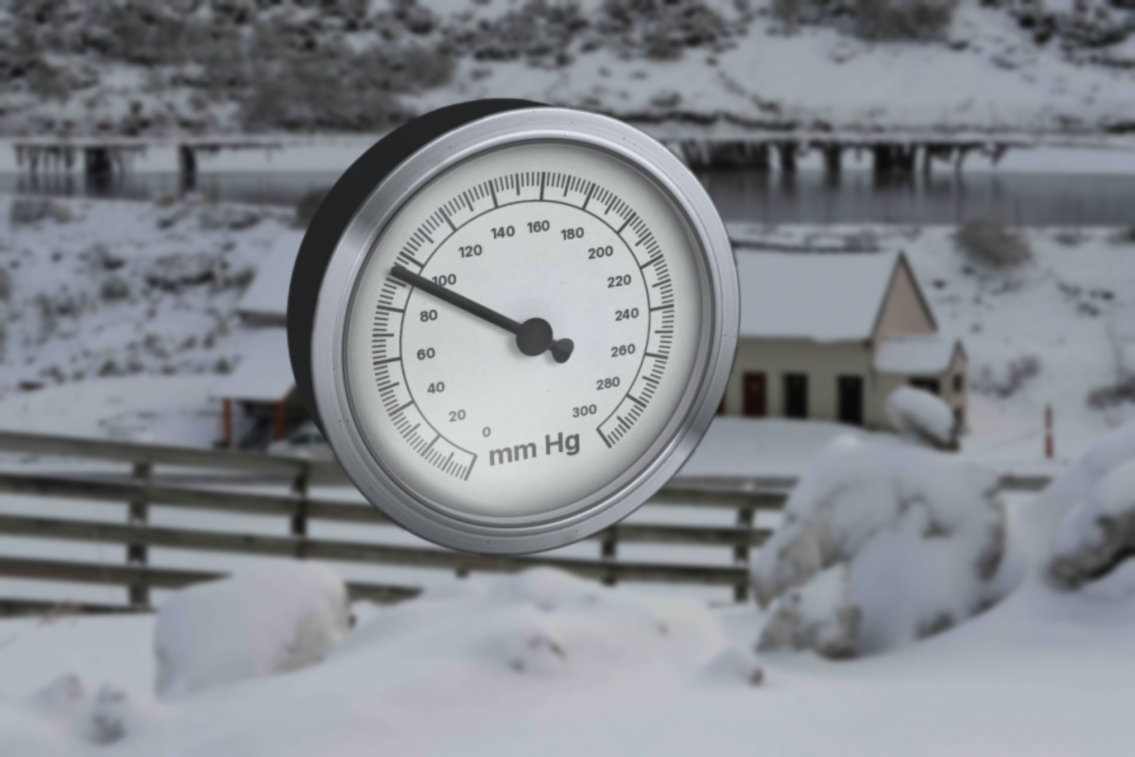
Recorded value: 94,mmHg
